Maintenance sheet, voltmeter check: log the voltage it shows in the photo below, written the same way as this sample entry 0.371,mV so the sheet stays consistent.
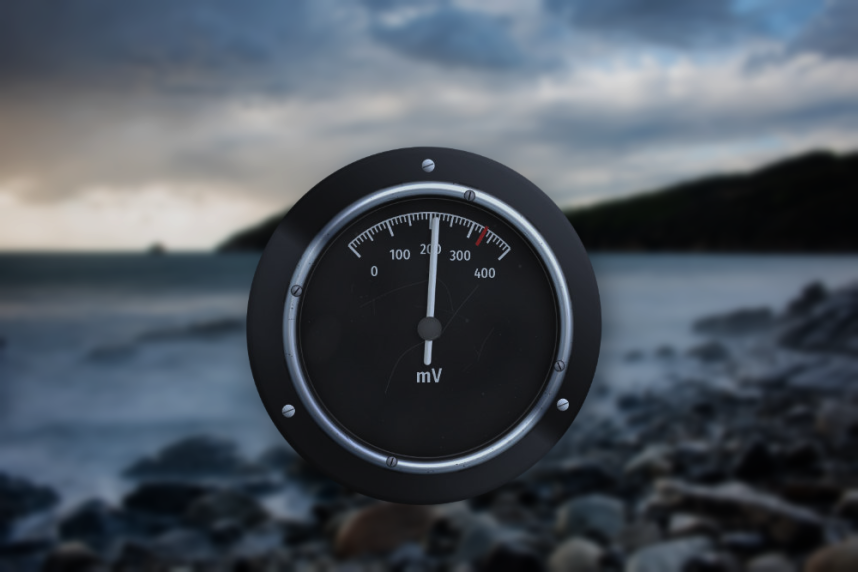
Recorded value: 210,mV
